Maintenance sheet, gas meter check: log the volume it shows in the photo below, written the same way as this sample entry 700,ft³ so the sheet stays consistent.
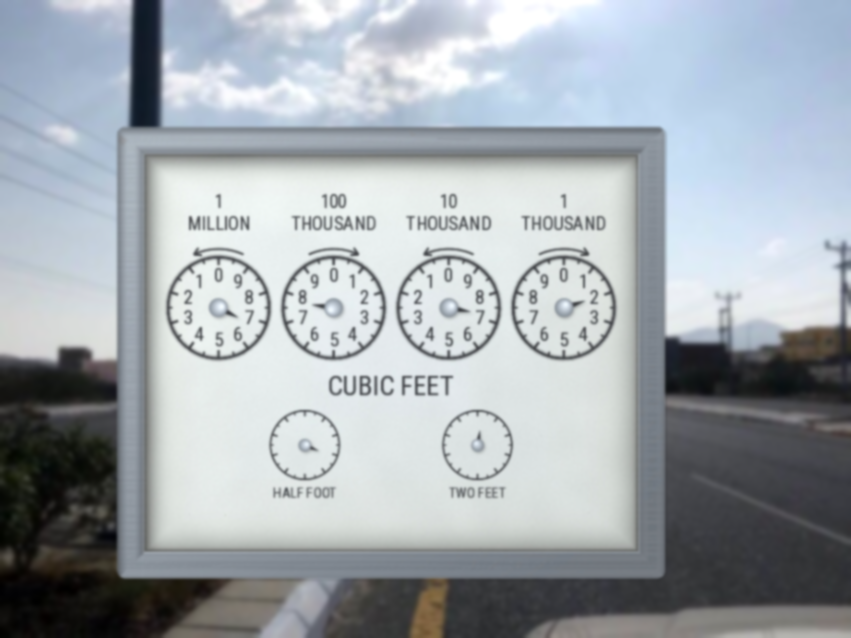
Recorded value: 677200,ft³
